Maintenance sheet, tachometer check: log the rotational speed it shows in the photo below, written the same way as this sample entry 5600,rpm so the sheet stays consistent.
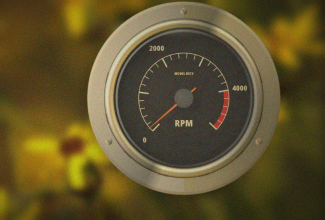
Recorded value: 100,rpm
